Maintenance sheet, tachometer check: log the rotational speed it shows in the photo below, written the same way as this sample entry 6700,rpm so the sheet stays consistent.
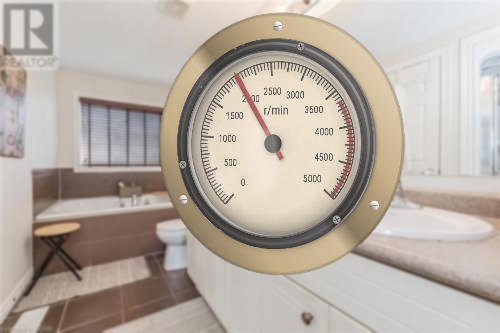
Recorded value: 2000,rpm
